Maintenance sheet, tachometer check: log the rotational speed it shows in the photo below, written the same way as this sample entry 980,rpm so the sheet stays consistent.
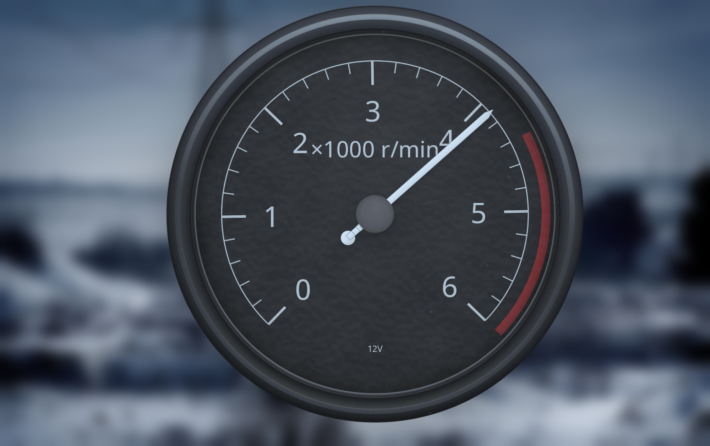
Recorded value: 4100,rpm
